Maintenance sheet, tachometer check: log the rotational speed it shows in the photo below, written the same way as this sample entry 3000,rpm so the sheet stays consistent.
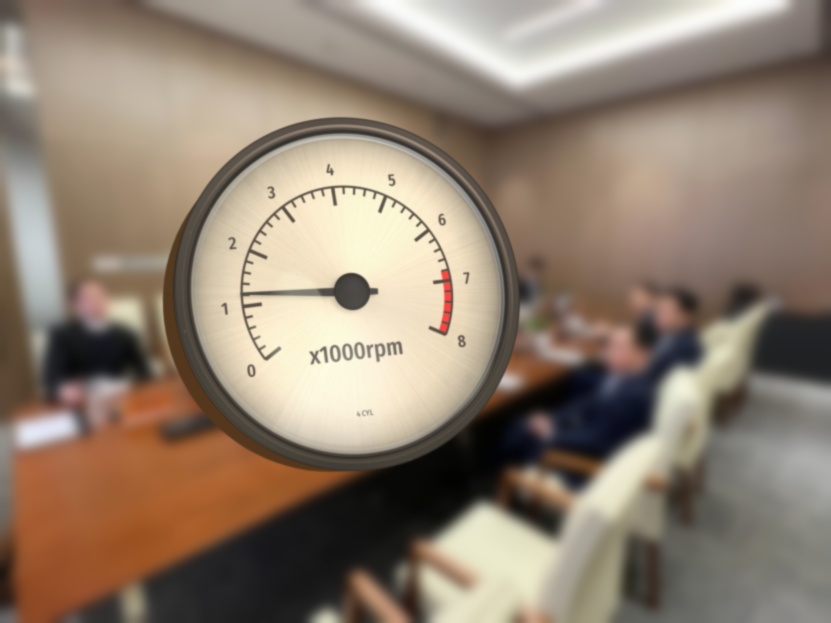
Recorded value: 1200,rpm
